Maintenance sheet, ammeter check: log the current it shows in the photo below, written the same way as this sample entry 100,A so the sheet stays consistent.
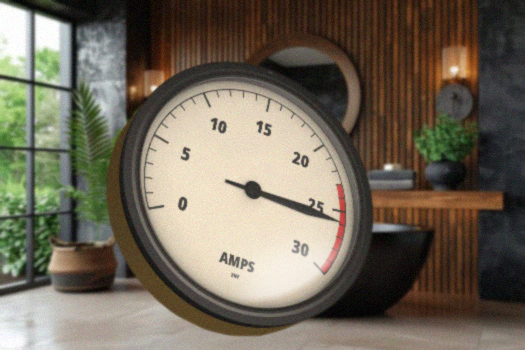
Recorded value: 26,A
